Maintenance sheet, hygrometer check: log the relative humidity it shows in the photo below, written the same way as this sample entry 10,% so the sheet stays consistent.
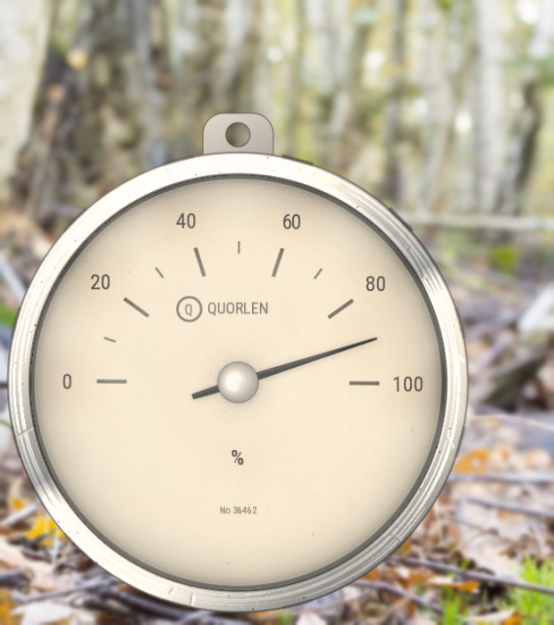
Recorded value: 90,%
